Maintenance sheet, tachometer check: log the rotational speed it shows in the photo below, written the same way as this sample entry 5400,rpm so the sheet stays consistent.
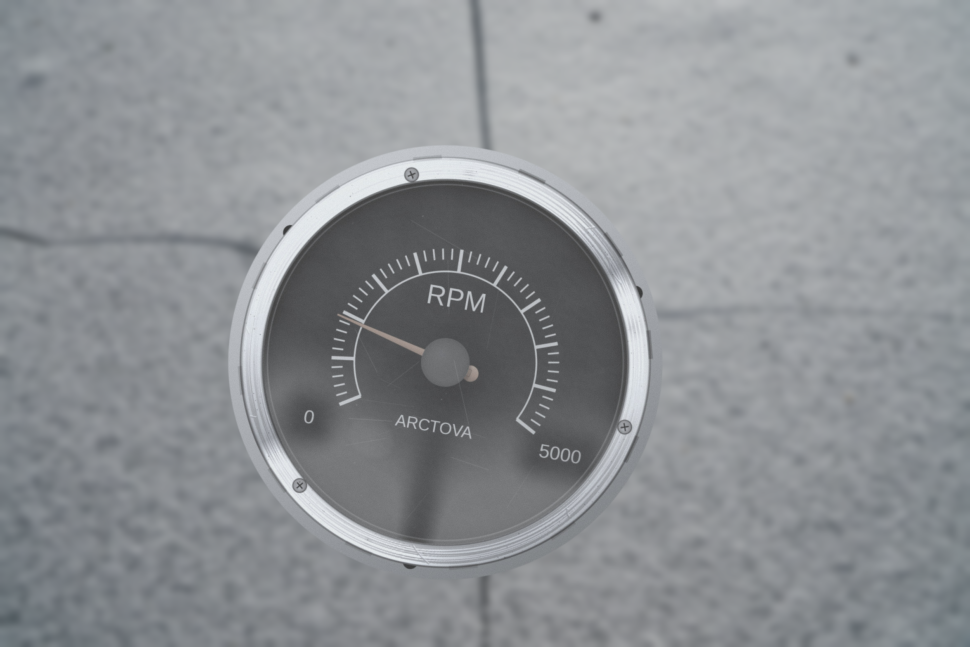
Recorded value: 950,rpm
